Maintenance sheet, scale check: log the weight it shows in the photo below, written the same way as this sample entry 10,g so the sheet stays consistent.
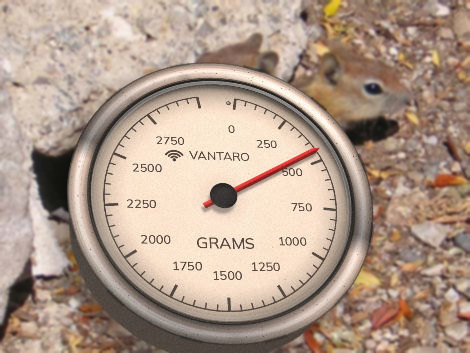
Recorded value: 450,g
